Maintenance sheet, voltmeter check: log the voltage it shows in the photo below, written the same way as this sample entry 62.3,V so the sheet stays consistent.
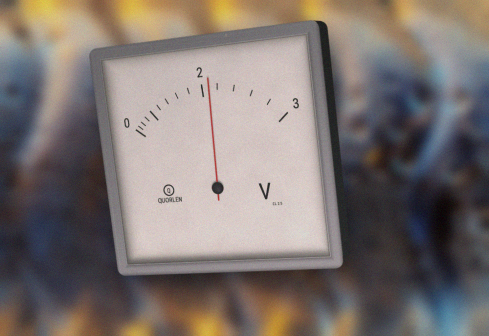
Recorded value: 2.1,V
